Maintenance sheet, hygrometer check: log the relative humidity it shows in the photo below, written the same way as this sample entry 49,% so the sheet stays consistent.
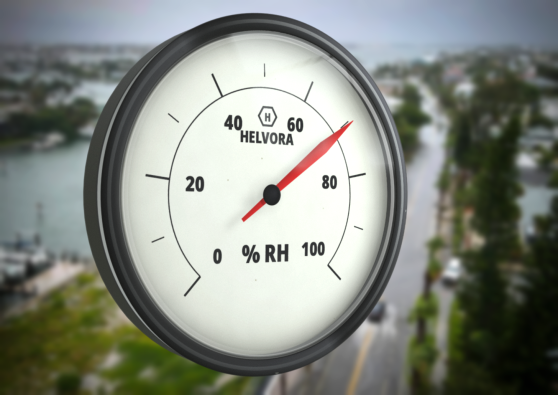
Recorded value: 70,%
